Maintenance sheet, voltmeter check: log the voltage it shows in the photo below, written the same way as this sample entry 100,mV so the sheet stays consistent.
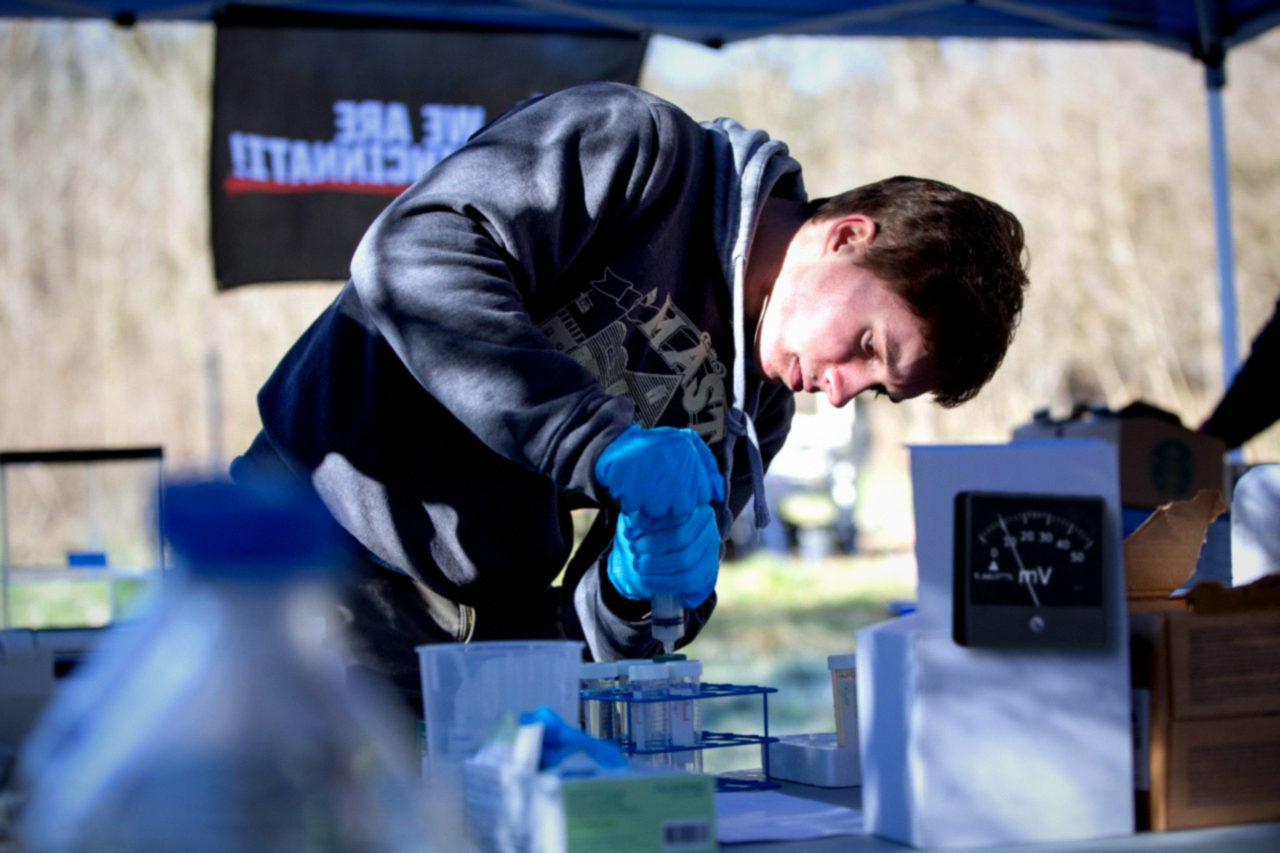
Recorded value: 10,mV
